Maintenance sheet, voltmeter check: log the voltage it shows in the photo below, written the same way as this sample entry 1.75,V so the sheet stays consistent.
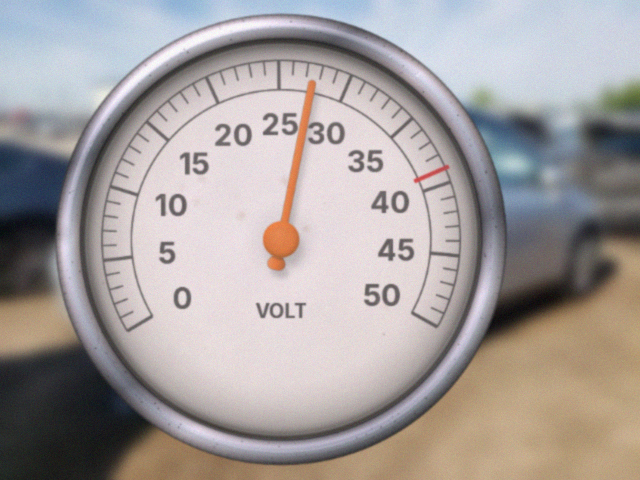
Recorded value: 27.5,V
